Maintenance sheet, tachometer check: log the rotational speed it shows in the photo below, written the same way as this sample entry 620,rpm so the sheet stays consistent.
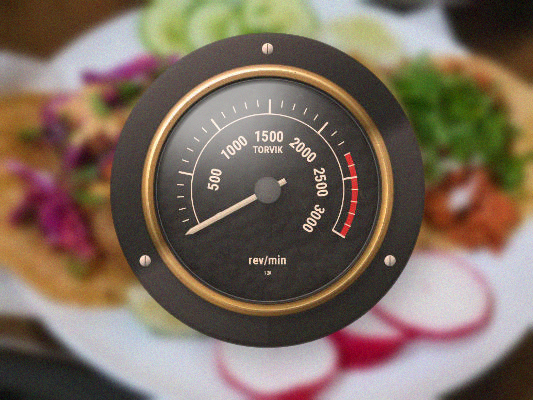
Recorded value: 0,rpm
